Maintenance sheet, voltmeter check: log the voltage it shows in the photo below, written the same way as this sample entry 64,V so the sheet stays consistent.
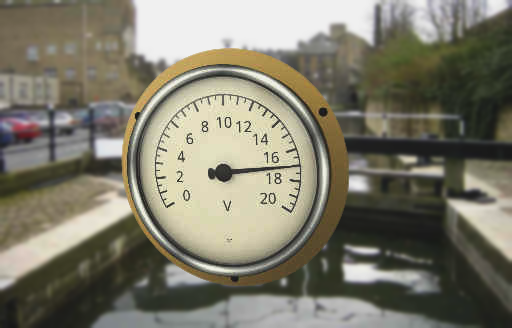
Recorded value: 17,V
